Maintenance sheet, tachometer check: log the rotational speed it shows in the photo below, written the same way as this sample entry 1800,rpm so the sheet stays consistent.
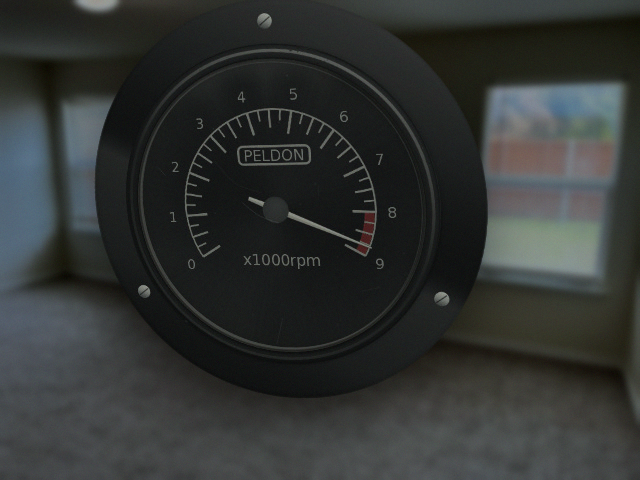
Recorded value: 8750,rpm
